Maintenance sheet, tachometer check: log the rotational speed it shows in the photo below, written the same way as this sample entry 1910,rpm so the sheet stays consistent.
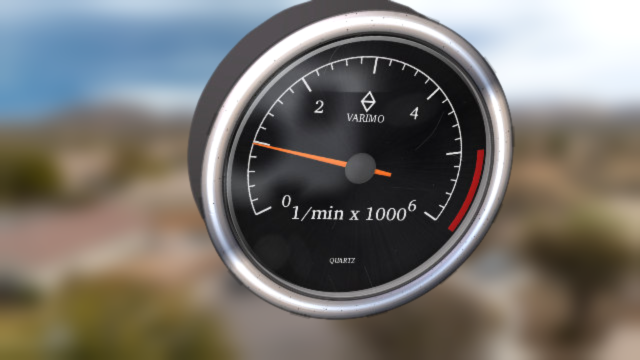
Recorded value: 1000,rpm
